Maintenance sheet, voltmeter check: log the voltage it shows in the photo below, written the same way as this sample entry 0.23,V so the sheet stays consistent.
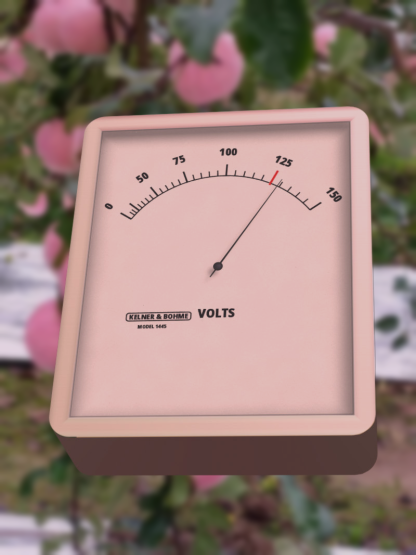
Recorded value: 130,V
